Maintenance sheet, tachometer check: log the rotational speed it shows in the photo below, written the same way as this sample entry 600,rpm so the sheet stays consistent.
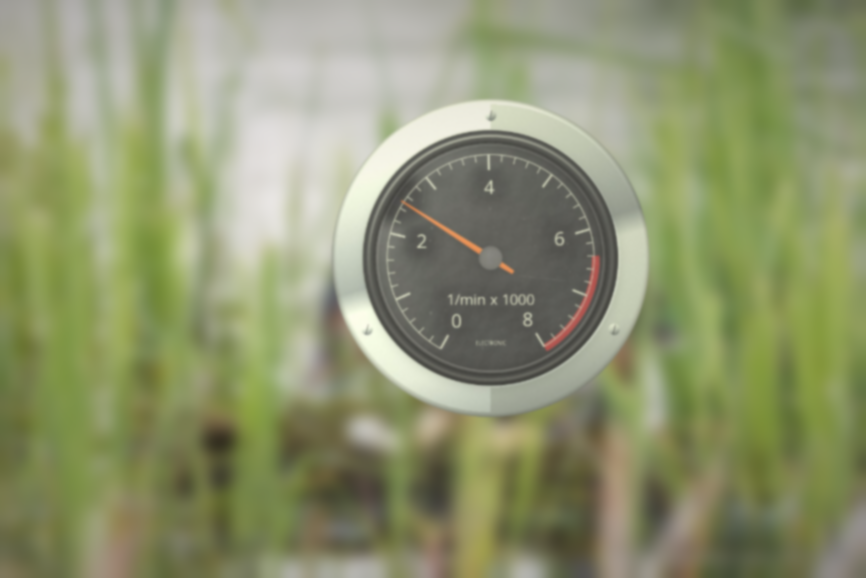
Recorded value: 2500,rpm
